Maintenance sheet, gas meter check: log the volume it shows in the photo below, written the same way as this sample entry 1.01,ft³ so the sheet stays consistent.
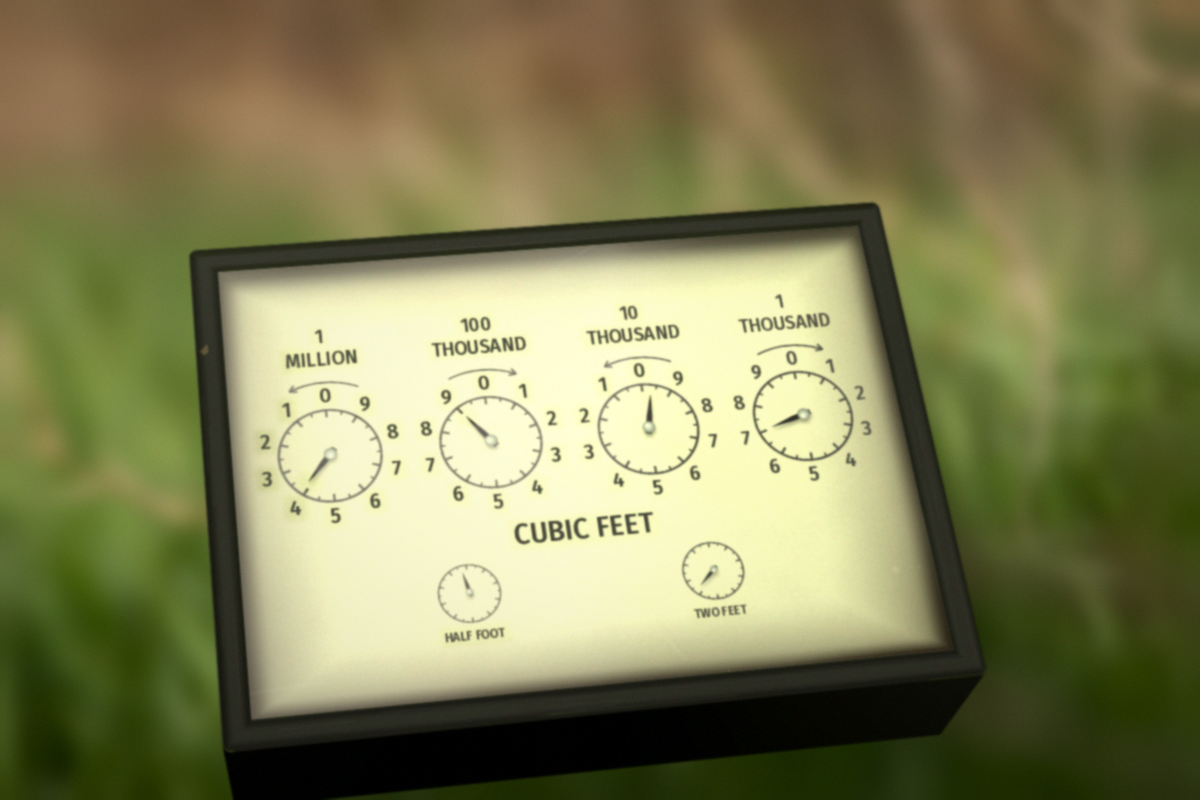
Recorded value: 389700,ft³
